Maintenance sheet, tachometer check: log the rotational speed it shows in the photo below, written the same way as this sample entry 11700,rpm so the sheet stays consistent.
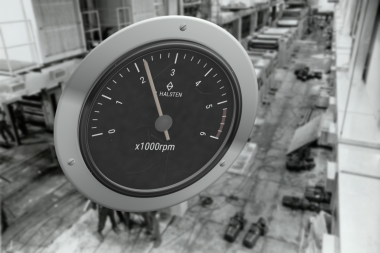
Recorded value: 2200,rpm
